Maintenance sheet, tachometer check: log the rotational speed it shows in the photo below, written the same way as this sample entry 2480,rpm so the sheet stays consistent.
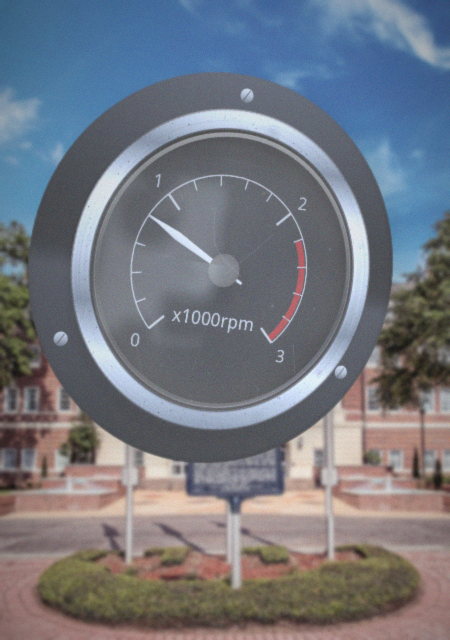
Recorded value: 800,rpm
